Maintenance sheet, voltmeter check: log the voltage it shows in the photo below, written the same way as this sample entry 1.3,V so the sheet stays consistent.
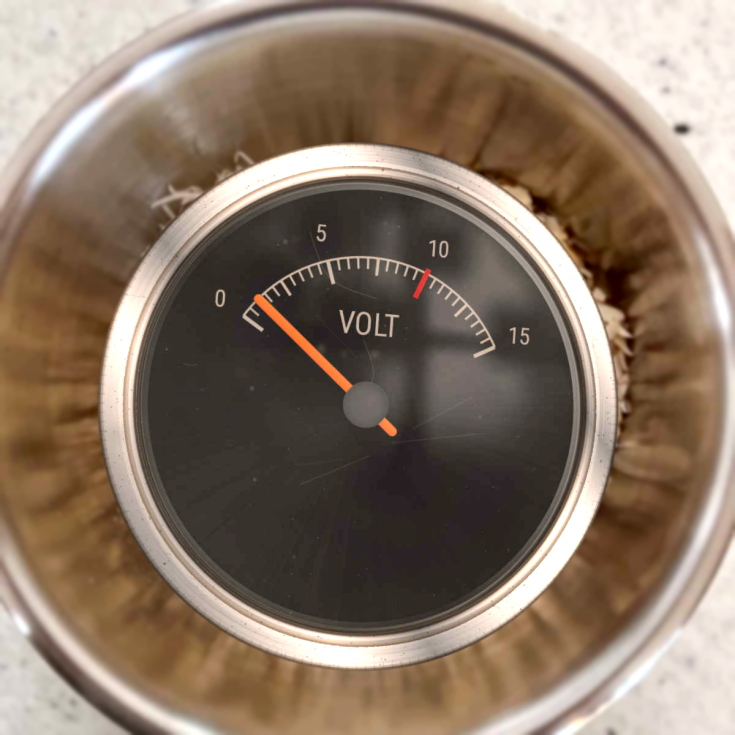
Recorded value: 1,V
